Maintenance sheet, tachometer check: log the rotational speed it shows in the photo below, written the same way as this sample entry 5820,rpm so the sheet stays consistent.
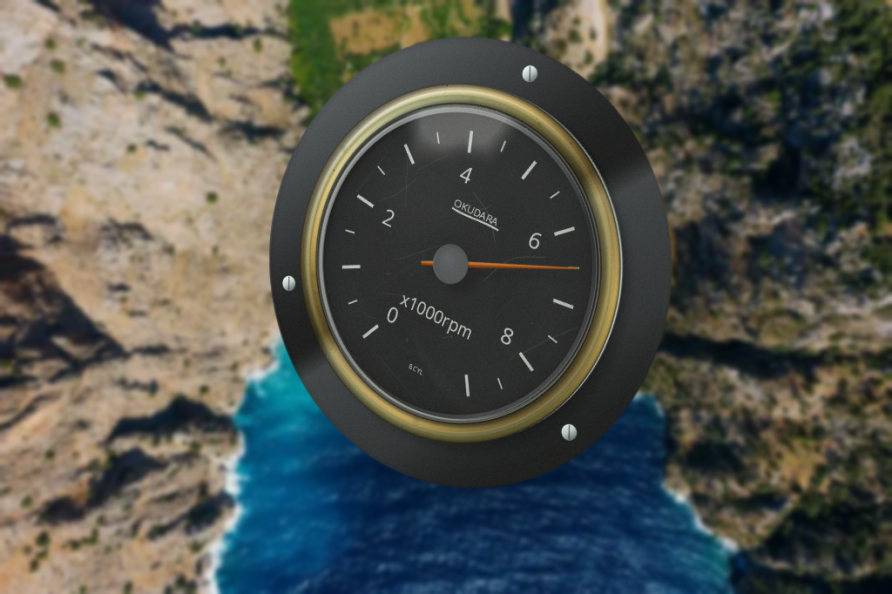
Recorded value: 6500,rpm
